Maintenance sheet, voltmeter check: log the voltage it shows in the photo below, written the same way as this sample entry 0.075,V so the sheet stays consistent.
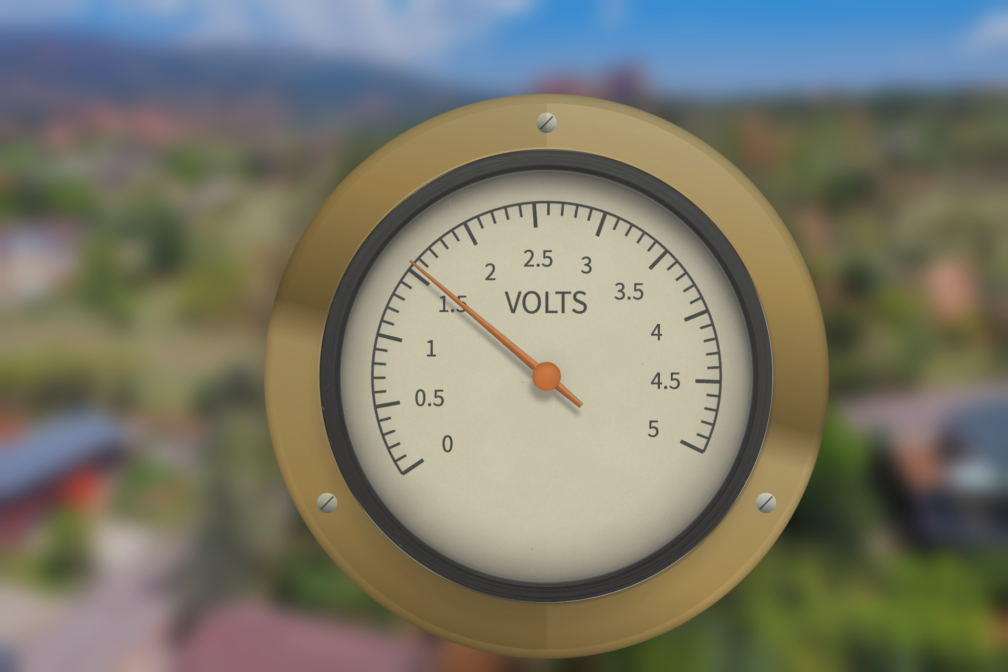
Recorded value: 1.55,V
